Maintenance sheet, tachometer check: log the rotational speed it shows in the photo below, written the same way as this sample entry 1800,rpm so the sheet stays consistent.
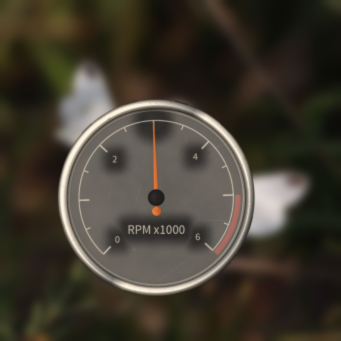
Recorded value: 3000,rpm
